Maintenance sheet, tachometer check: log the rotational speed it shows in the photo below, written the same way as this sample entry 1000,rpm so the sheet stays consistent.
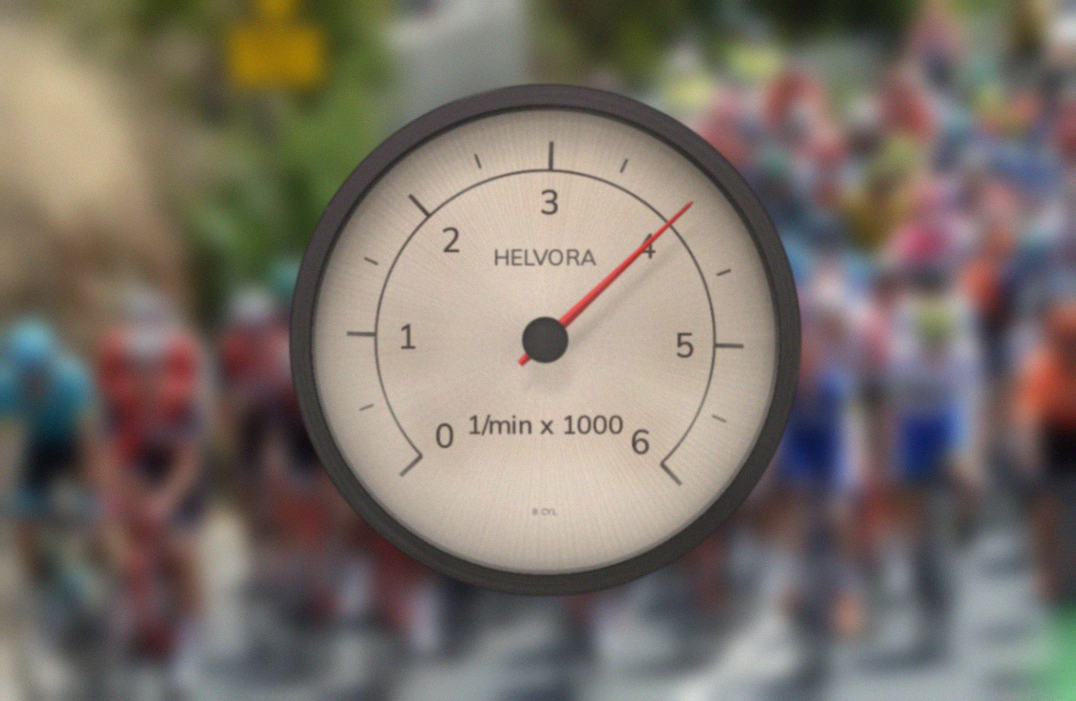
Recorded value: 4000,rpm
